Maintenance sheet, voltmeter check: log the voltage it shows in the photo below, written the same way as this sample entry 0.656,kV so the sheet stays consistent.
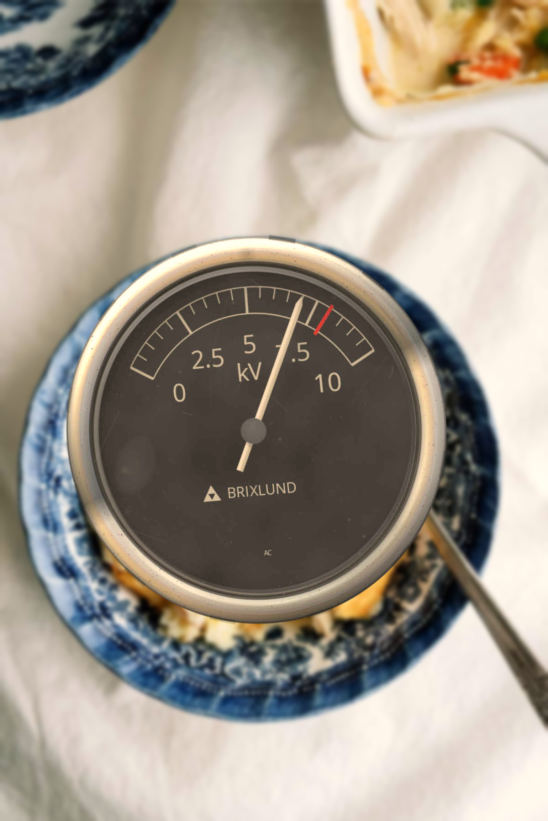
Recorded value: 7,kV
